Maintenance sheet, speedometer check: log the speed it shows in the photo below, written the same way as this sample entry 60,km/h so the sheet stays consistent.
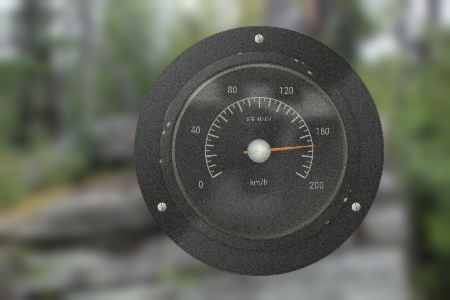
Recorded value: 170,km/h
